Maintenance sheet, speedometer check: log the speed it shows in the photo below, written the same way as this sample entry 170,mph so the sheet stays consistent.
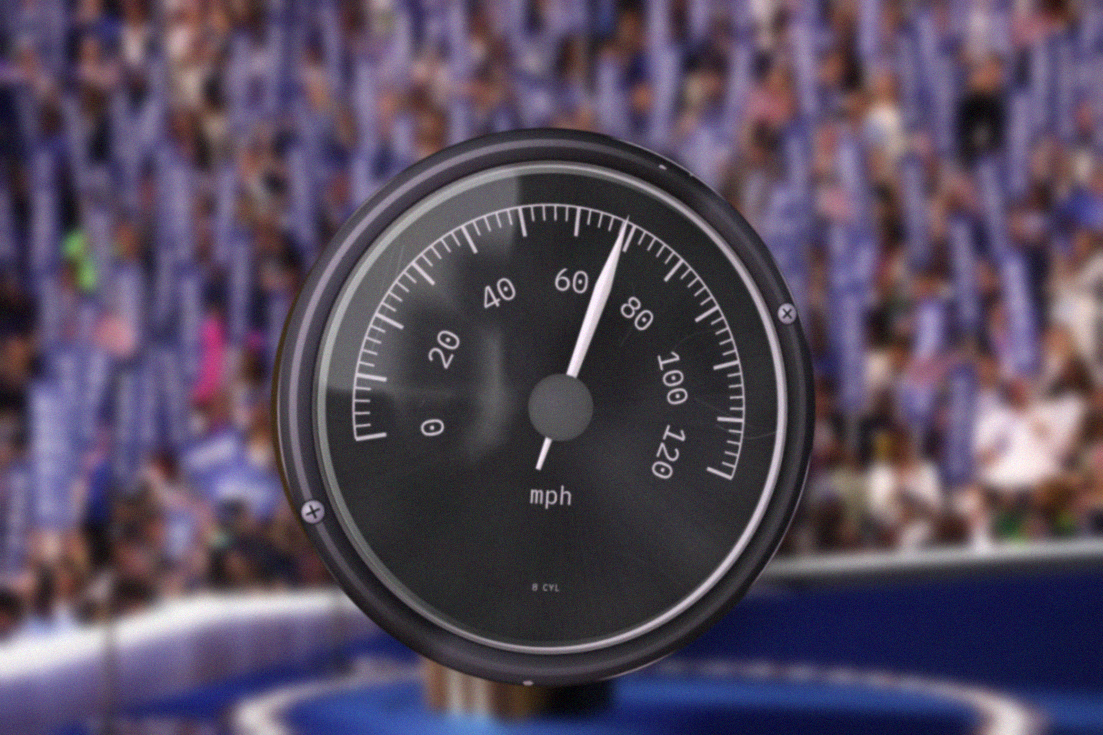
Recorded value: 68,mph
